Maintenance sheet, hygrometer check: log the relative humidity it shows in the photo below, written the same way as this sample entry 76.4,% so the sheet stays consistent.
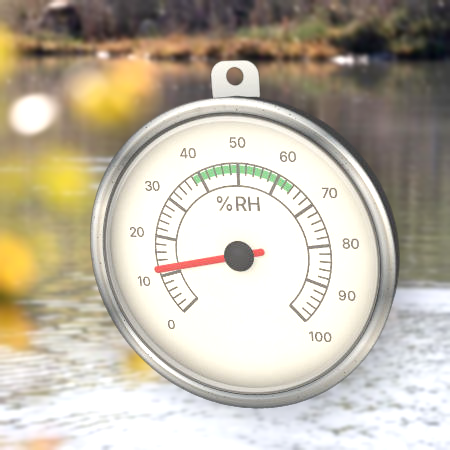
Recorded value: 12,%
